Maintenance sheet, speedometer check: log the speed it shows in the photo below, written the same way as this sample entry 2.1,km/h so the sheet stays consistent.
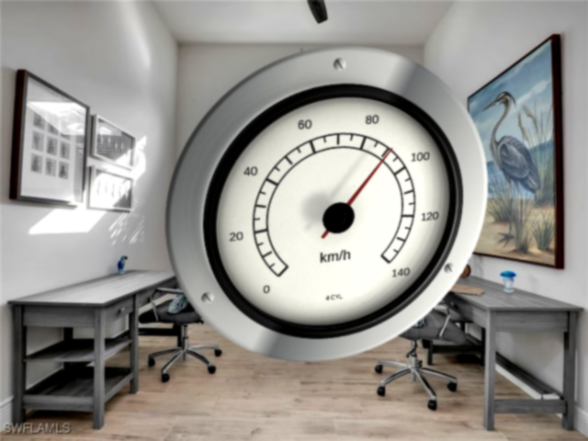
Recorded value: 90,km/h
